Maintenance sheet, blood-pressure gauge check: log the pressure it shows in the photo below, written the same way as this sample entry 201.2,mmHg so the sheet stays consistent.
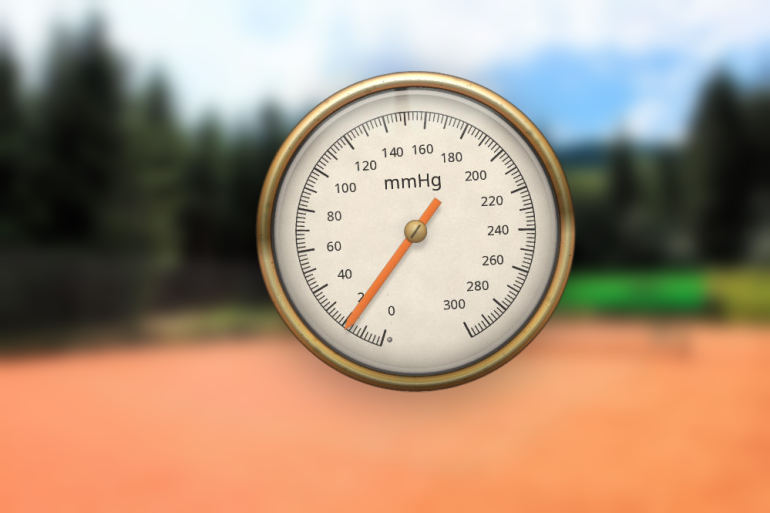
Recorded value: 18,mmHg
